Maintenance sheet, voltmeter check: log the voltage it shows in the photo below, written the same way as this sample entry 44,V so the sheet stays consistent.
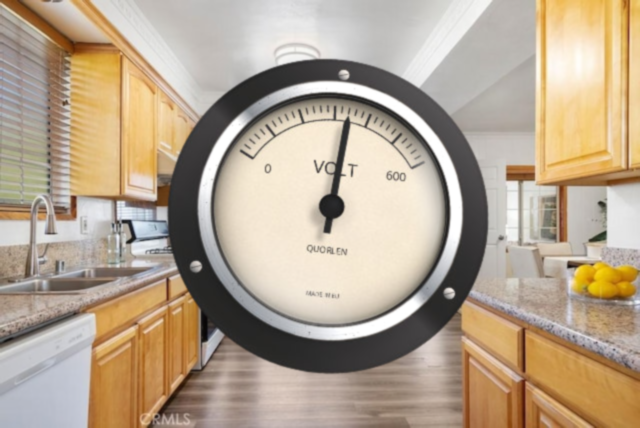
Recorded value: 340,V
